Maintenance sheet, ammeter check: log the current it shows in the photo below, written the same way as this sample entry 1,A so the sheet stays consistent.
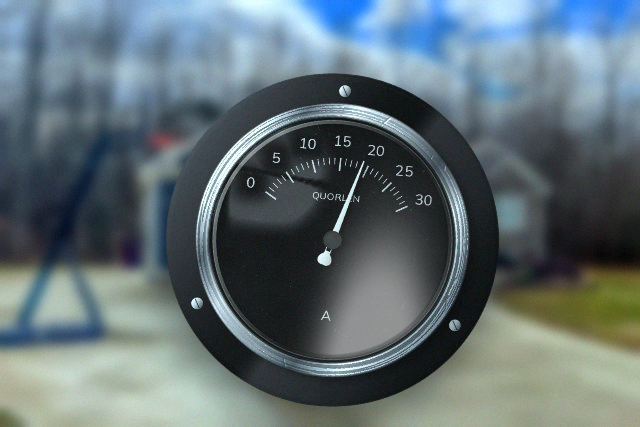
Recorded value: 19,A
